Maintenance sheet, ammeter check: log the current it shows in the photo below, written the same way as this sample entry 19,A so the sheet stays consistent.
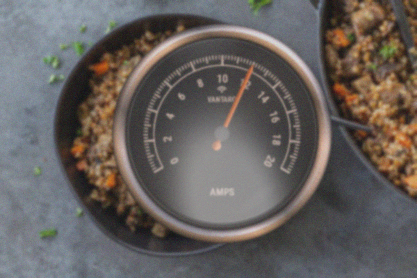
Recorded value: 12,A
